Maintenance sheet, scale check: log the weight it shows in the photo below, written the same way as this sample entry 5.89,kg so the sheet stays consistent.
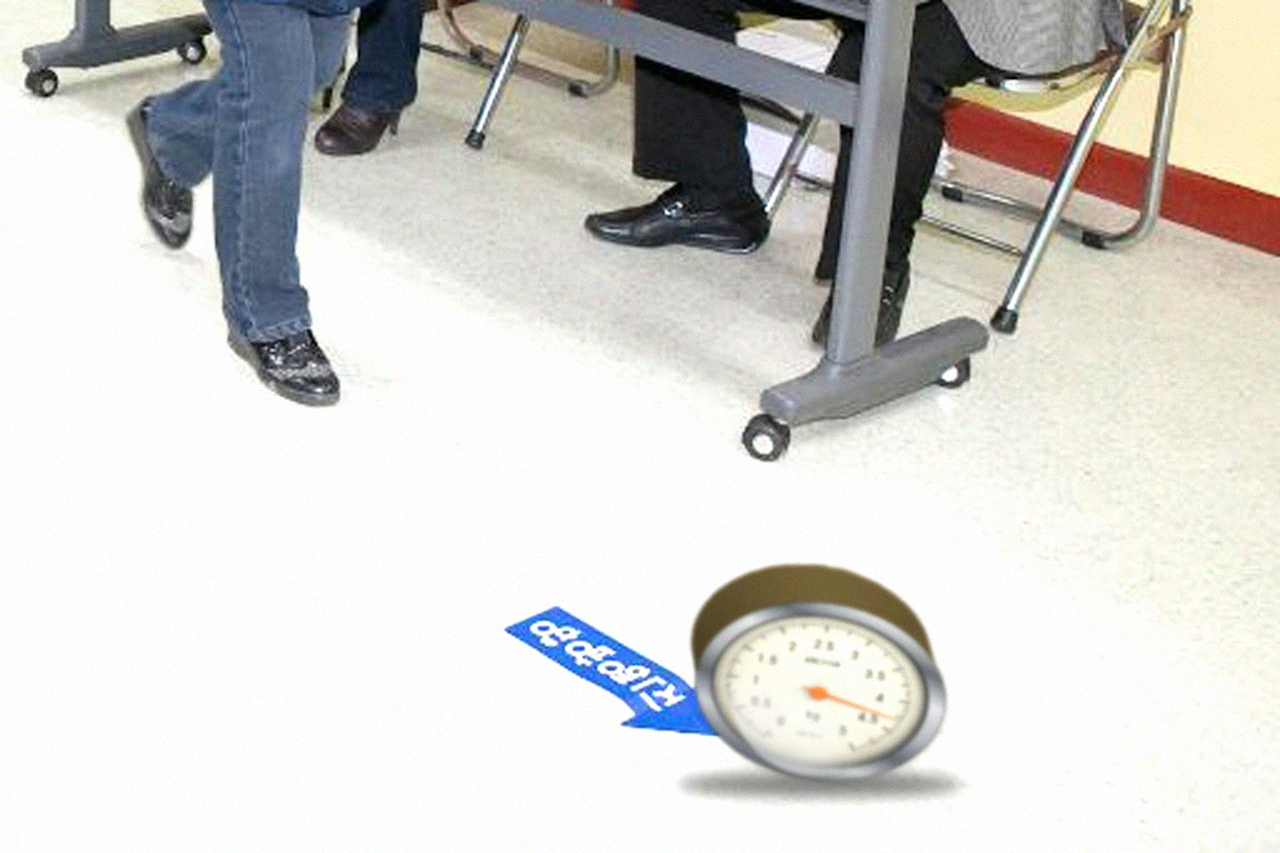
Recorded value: 4.25,kg
